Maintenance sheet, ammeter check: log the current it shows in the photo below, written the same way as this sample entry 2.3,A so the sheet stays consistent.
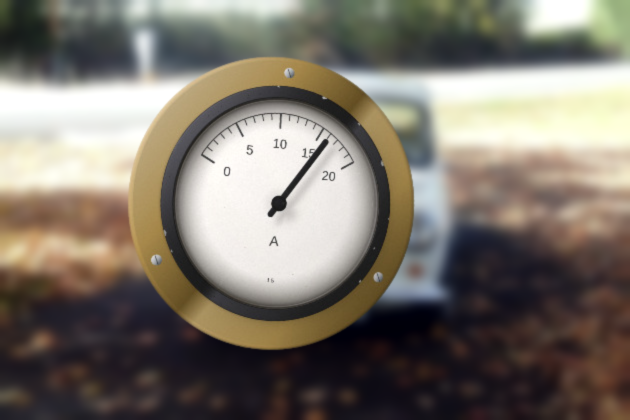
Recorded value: 16,A
